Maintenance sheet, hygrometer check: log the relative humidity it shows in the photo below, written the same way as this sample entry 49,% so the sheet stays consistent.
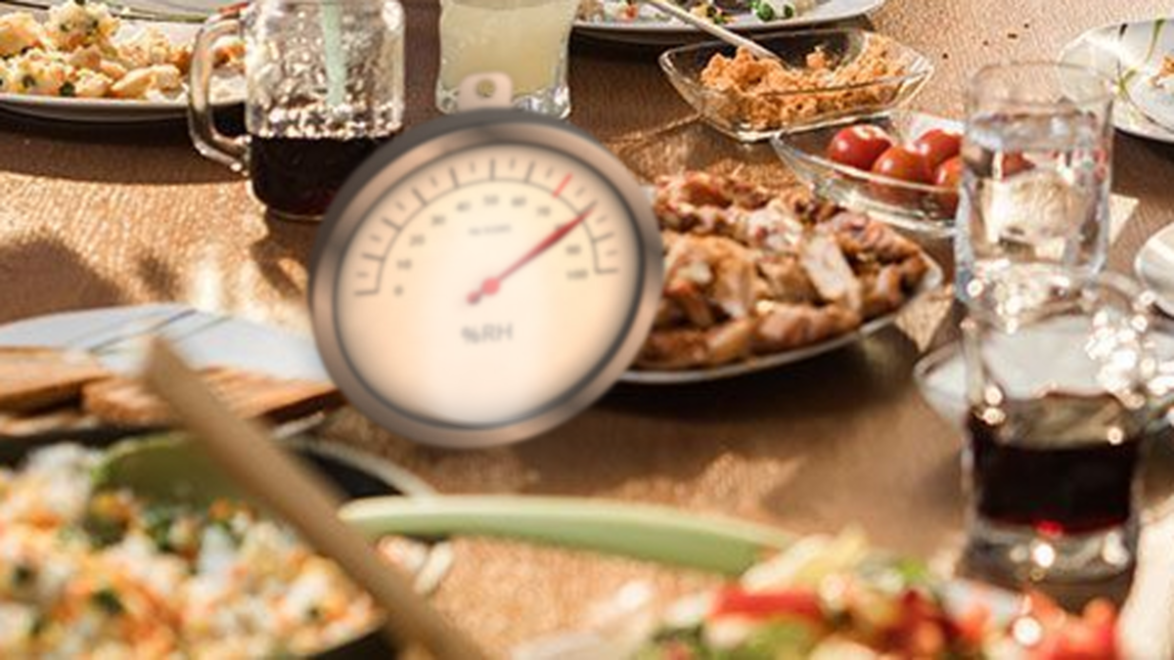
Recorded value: 80,%
